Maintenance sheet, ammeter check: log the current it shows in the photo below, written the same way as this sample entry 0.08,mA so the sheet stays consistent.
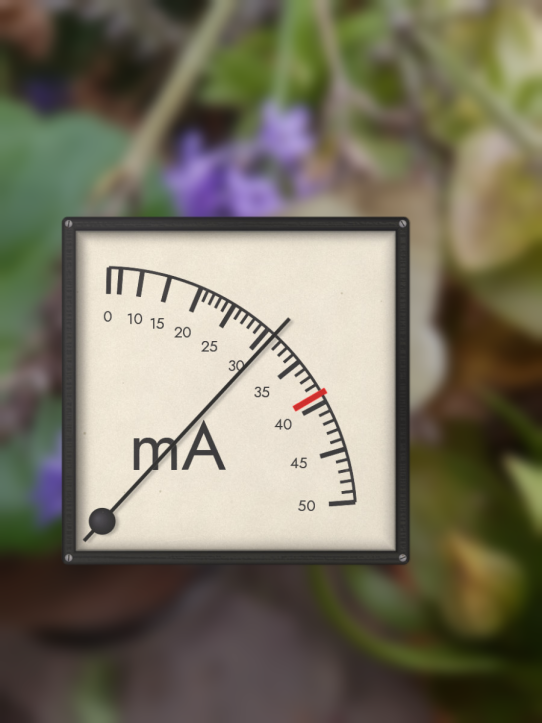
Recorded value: 31,mA
